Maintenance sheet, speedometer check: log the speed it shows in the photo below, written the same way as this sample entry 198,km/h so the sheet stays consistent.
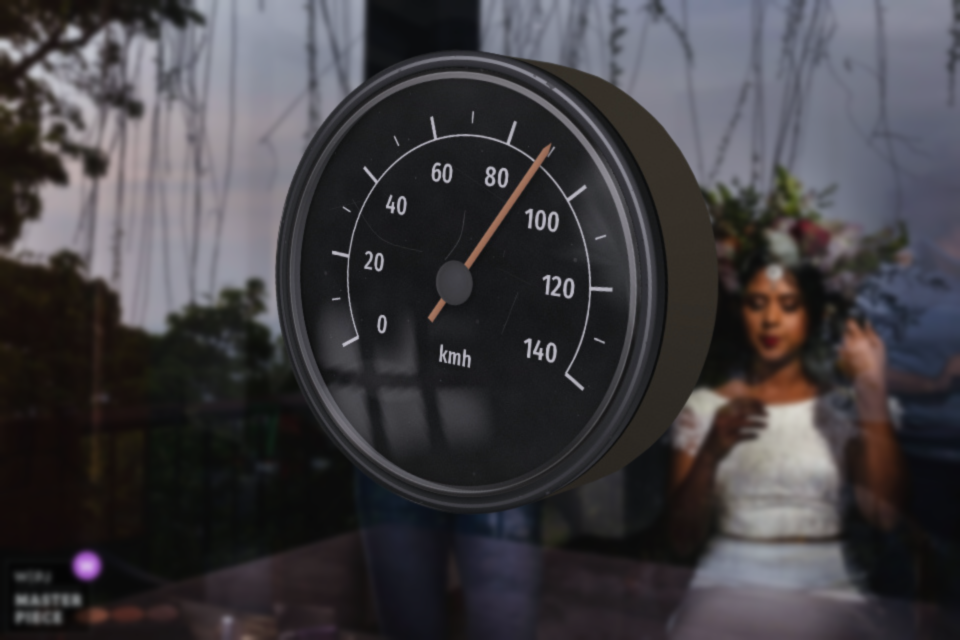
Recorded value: 90,km/h
